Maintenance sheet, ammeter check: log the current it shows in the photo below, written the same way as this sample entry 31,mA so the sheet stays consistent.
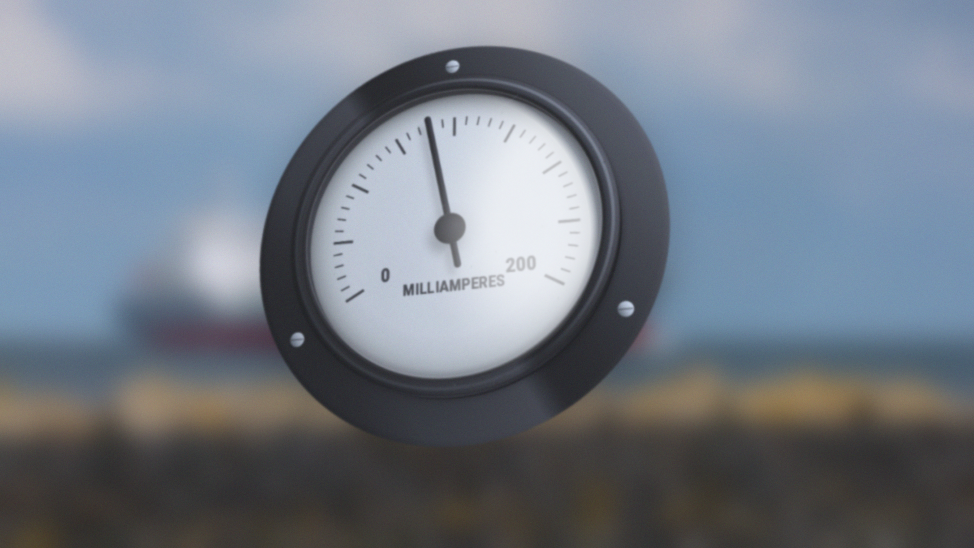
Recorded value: 90,mA
